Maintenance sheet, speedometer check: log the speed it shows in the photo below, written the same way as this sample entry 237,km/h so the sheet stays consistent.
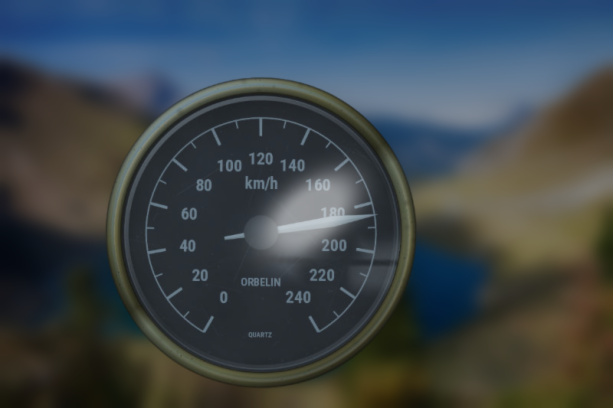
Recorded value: 185,km/h
